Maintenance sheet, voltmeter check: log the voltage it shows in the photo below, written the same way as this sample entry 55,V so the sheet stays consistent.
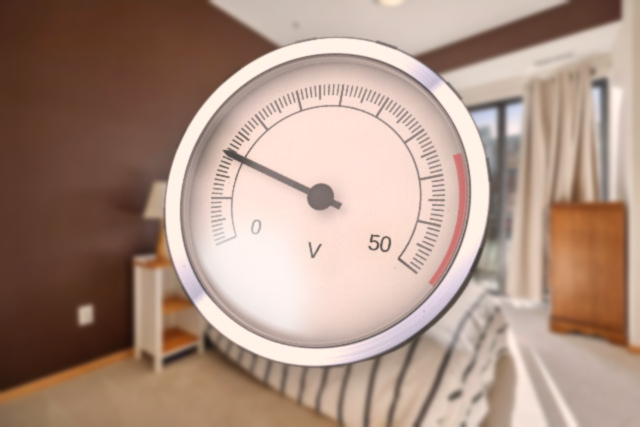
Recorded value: 10,V
